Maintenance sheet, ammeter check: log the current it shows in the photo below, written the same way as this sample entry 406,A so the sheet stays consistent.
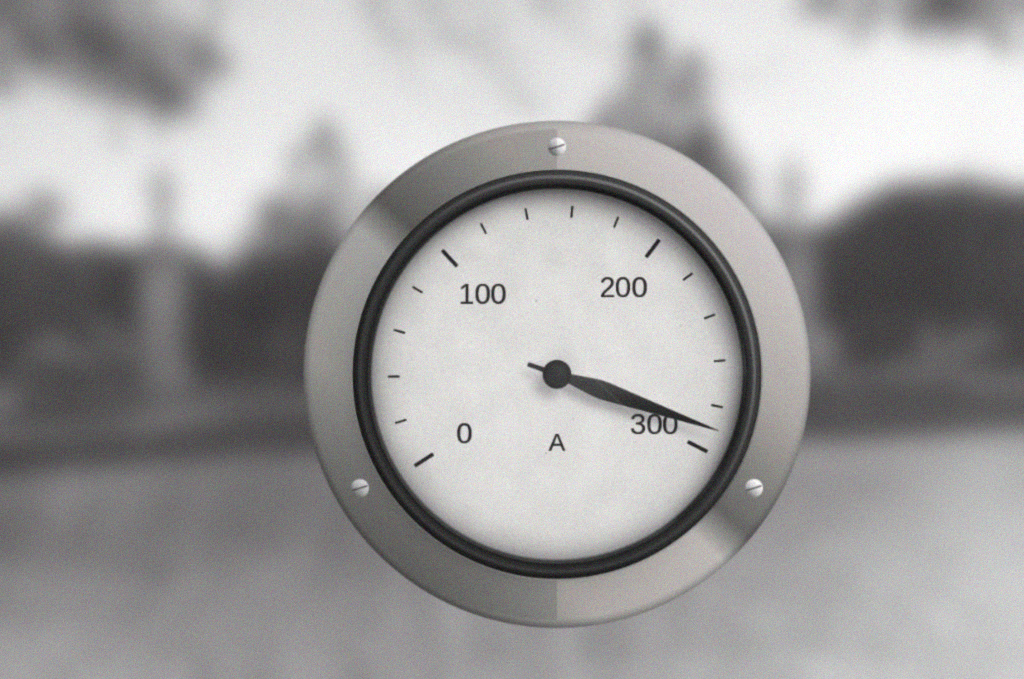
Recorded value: 290,A
